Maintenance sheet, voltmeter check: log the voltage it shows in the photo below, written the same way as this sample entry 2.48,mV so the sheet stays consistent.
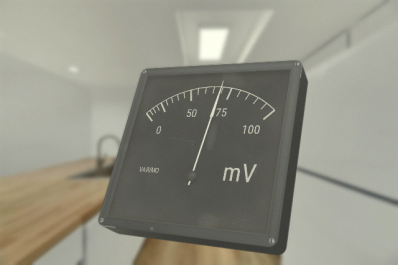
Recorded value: 70,mV
